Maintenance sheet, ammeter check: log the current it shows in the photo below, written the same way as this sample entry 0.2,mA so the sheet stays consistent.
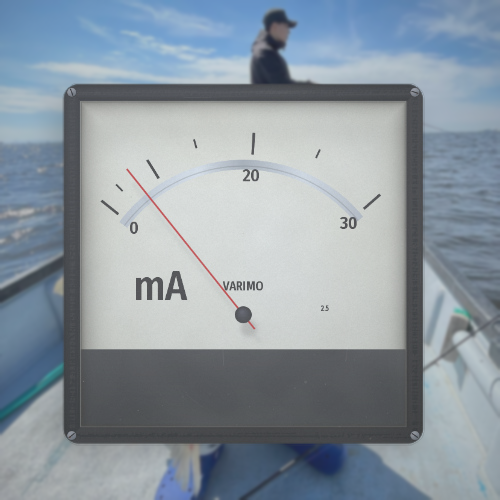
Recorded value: 7.5,mA
